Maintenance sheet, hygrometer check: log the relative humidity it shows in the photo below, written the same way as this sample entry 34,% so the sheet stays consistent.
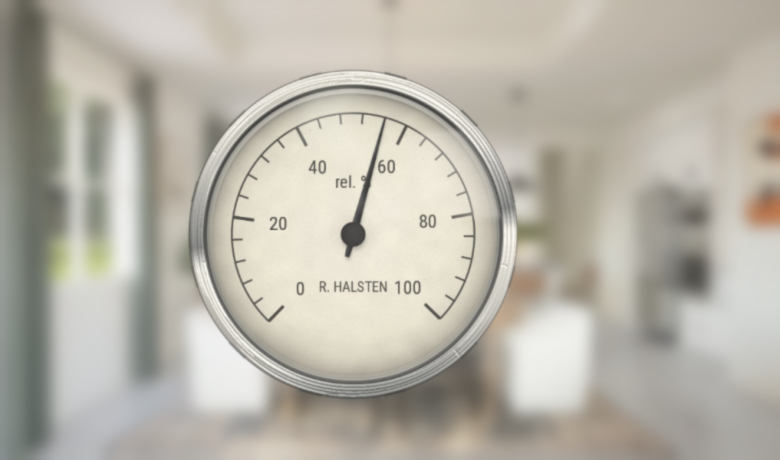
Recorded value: 56,%
